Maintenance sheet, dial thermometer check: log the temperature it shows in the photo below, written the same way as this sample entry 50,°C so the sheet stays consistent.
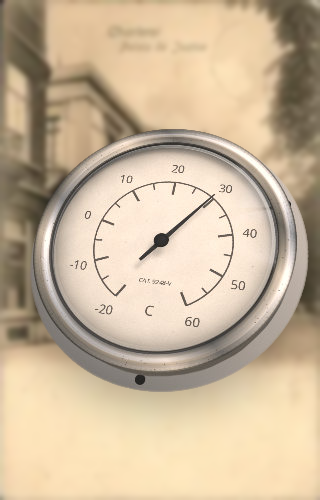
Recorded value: 30,°C
